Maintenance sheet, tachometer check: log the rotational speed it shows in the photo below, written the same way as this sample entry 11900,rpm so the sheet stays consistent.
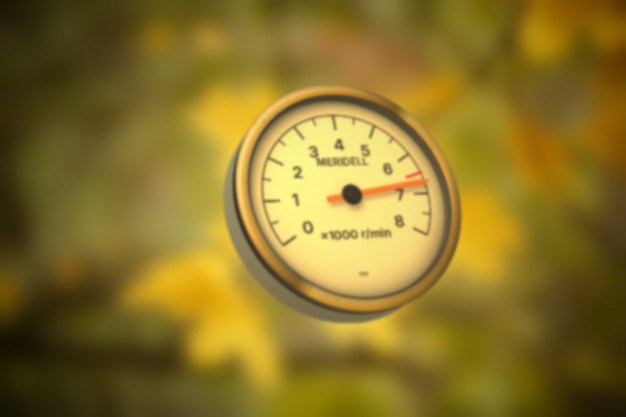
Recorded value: 6750,rpm
